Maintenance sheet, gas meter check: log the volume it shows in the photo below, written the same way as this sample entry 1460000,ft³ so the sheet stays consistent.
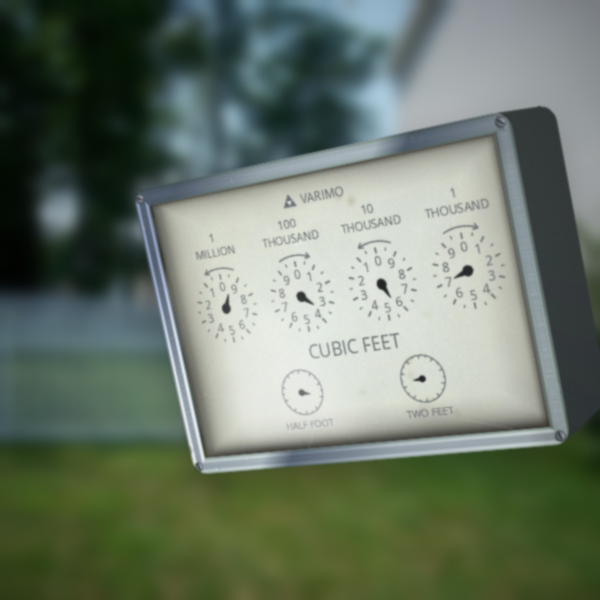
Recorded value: 935700,ft³
